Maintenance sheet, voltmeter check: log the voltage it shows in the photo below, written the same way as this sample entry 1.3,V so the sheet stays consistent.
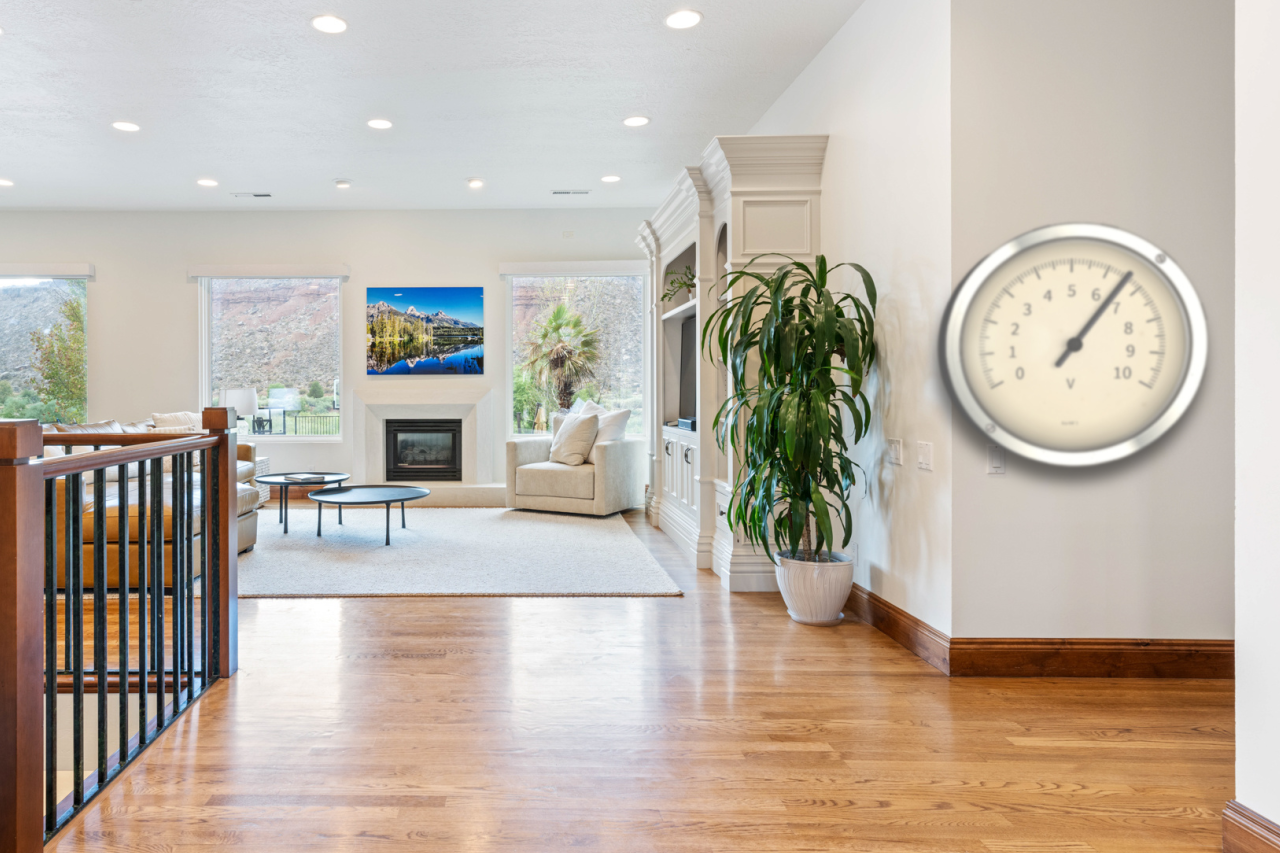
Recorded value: 6.5,V
